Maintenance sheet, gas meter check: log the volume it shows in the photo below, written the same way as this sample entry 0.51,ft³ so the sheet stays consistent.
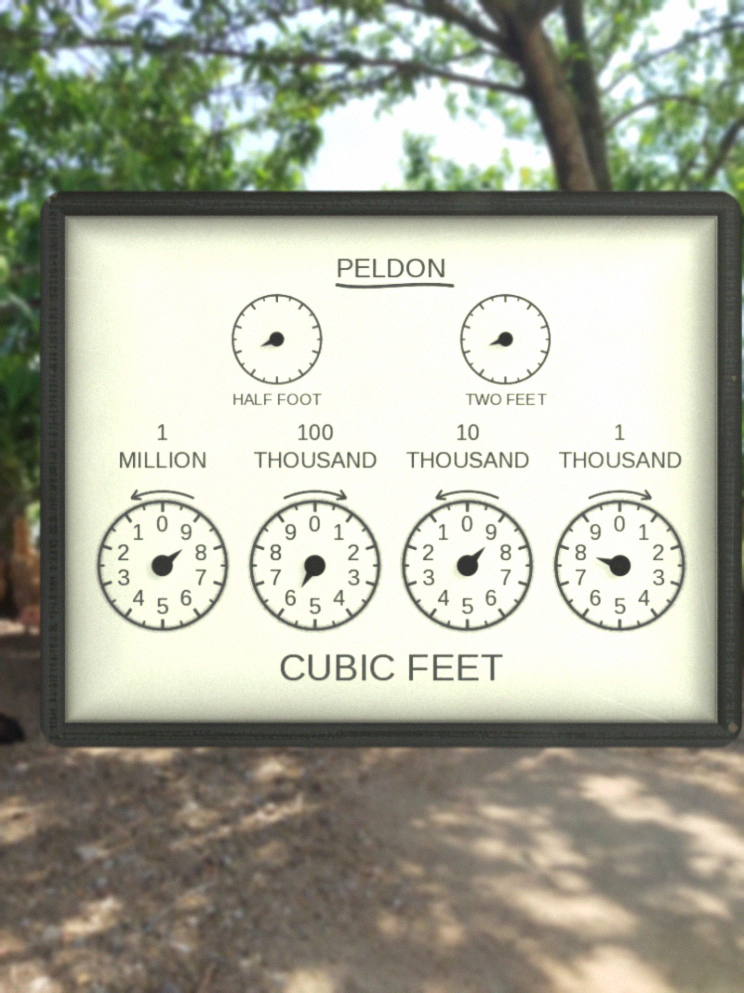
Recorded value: 858800,ft³
